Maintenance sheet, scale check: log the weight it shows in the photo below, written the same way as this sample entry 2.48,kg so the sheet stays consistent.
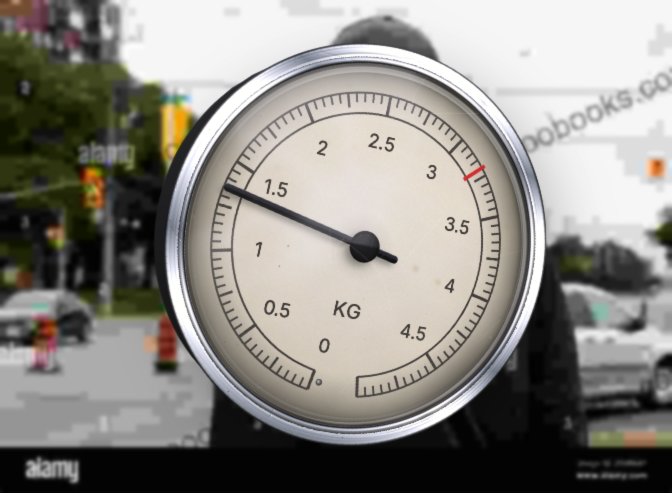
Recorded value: 1.35,kg
